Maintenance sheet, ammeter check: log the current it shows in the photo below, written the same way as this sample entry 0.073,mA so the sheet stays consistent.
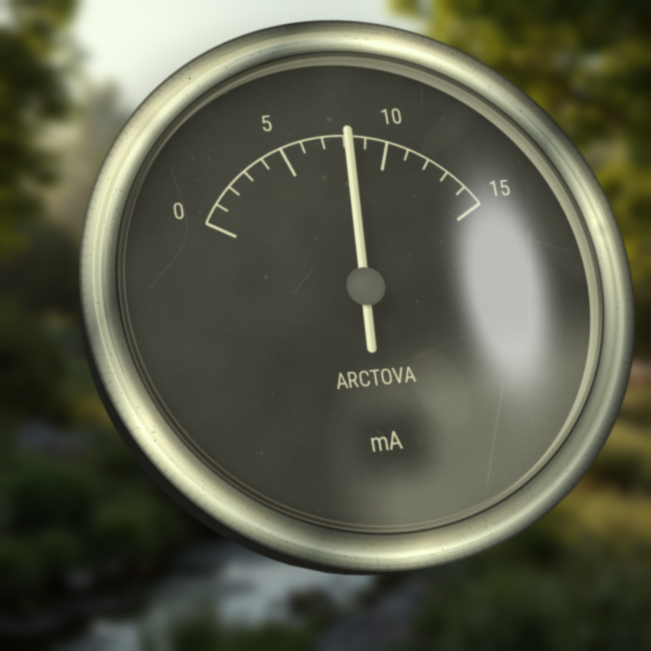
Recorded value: 8,mA
